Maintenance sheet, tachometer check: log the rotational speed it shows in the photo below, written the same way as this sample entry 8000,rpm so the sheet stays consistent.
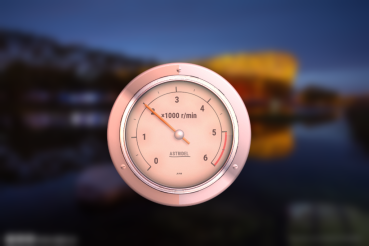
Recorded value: 2000,rpm
